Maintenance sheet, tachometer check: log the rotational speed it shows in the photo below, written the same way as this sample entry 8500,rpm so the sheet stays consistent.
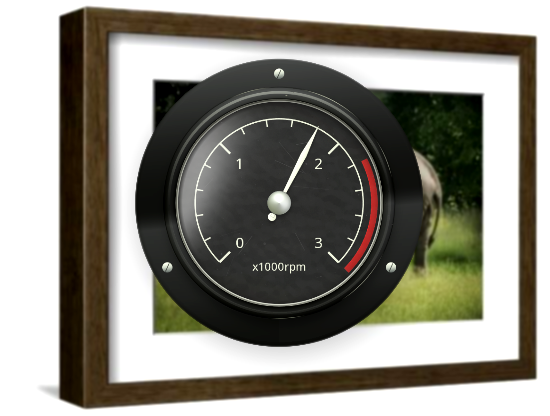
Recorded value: 1800,rpm
